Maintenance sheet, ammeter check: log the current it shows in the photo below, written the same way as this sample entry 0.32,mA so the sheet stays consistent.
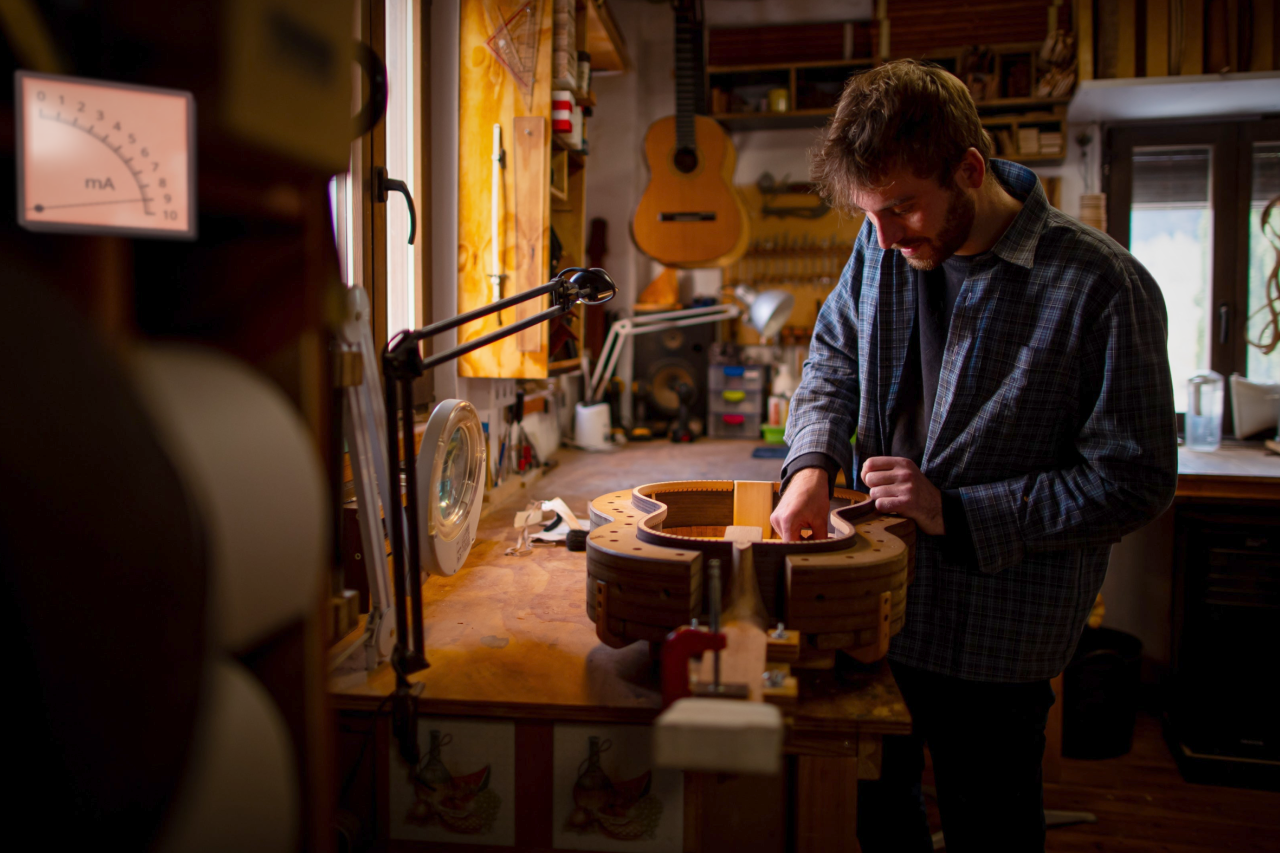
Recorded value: 9,mA
